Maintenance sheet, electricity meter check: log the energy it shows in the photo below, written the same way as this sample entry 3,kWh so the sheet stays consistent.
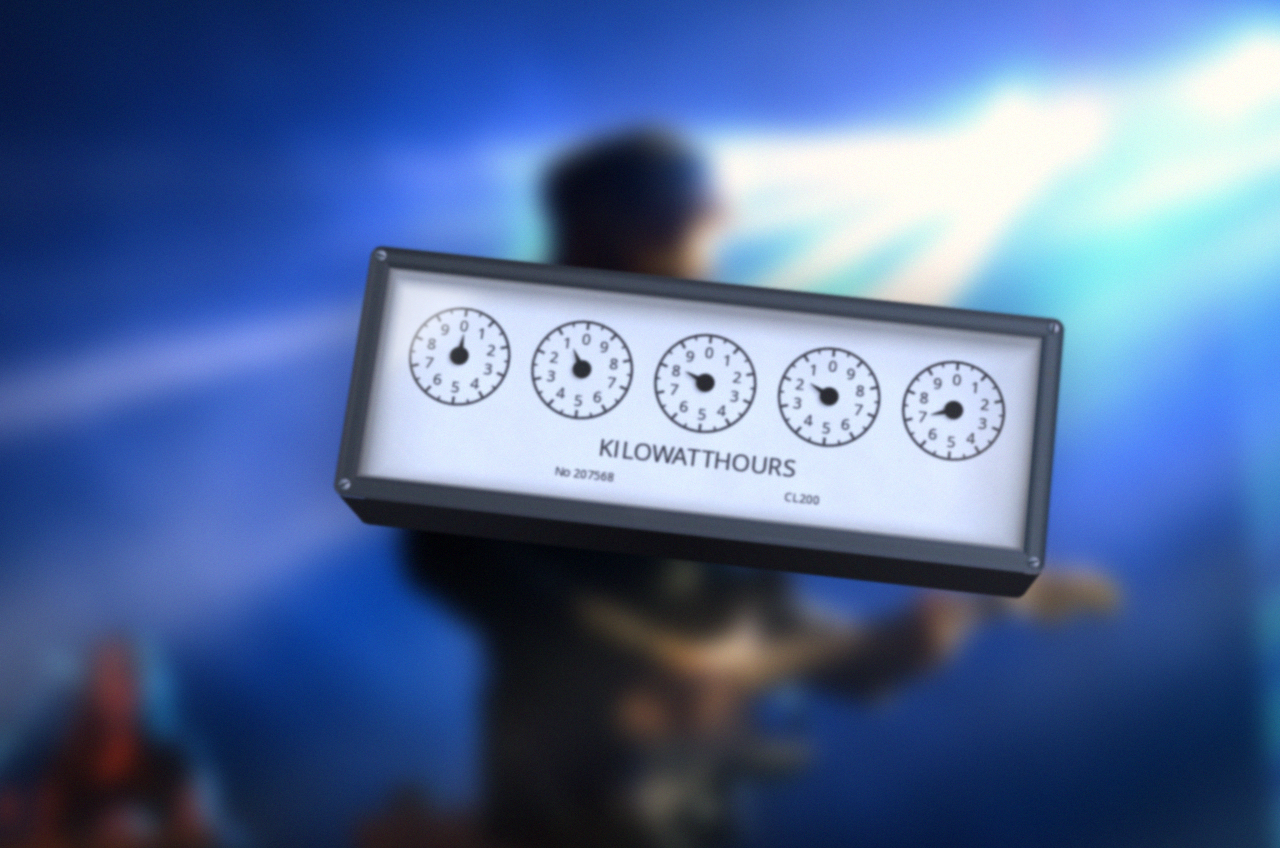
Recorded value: 817,kWh
